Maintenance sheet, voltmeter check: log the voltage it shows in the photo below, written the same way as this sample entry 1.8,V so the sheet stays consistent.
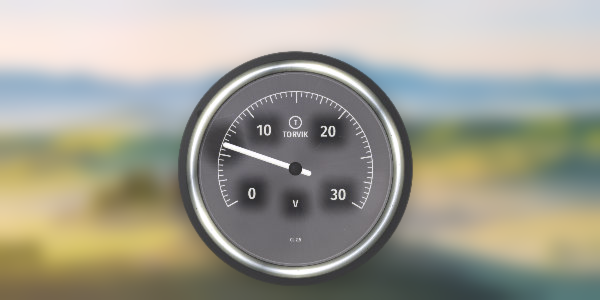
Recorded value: 6,V
